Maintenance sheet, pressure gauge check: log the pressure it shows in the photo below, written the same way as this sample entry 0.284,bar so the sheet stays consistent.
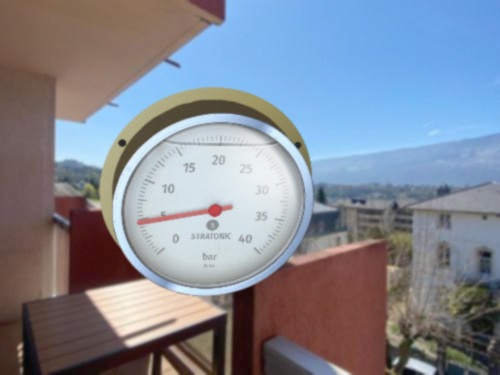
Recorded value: 5,bar
